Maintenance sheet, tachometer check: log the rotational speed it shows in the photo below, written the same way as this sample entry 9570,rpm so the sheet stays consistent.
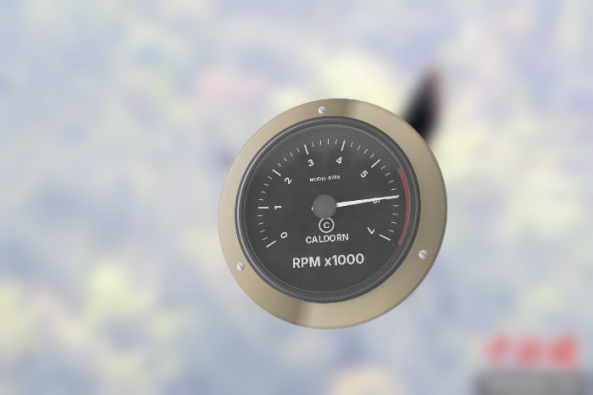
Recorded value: 6000,rpm
